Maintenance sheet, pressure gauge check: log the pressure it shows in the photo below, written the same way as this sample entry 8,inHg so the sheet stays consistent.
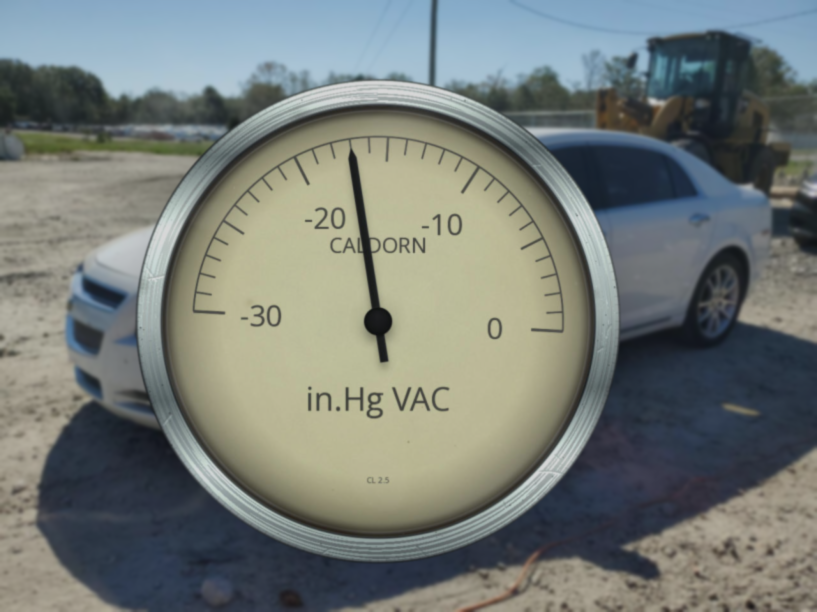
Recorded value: -17,inHg
